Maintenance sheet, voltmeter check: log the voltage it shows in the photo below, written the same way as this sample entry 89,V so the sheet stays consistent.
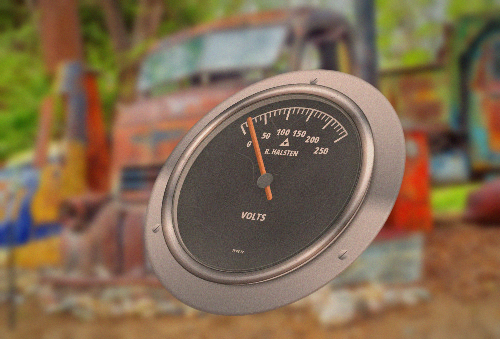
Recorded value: 20,V
